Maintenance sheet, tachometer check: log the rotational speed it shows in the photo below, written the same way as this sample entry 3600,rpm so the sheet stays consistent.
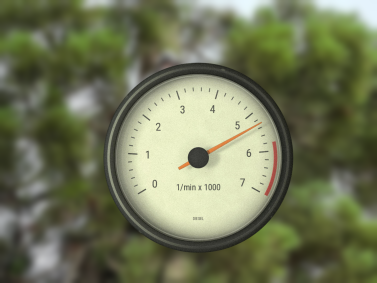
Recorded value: 5300,rpm
